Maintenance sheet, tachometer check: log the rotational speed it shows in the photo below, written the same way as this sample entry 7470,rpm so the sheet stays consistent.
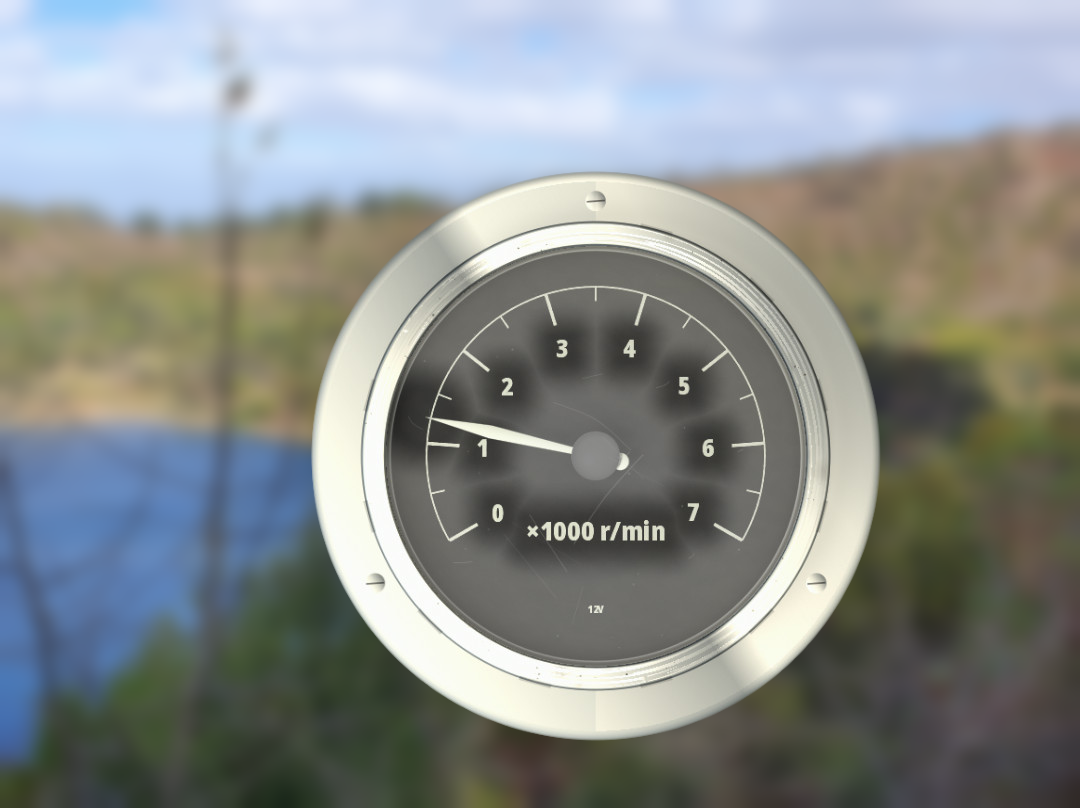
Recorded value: 1250,rpm
